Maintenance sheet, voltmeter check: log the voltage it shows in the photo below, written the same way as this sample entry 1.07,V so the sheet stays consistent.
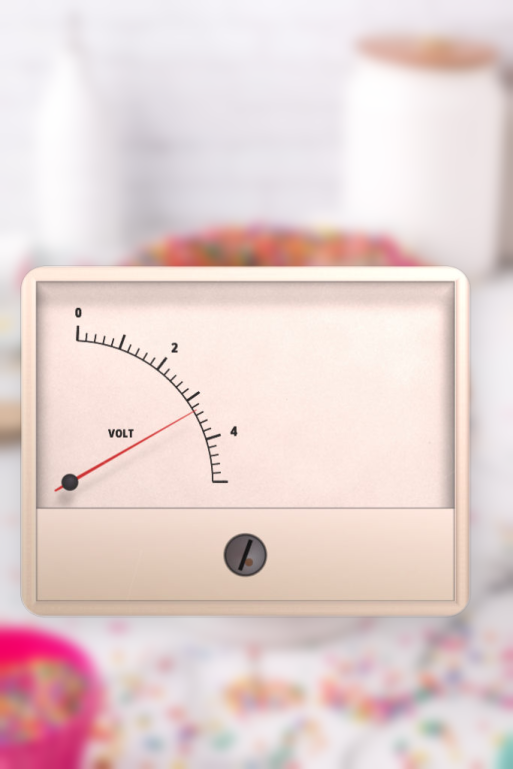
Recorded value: 3.3,V
